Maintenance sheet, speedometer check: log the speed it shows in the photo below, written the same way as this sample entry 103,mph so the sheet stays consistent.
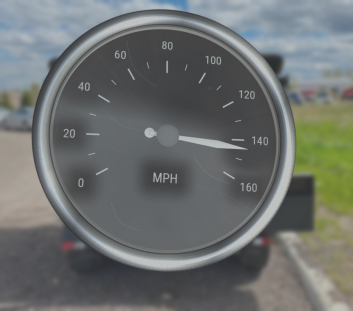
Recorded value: 145,mph
